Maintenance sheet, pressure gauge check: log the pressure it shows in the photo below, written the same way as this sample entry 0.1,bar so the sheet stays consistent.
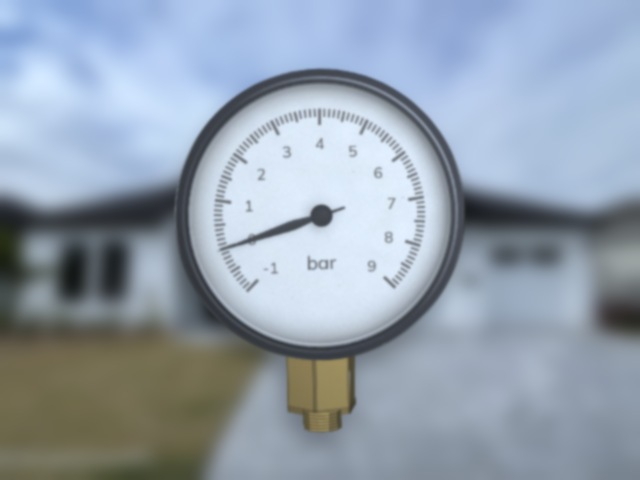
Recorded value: 0,bar
